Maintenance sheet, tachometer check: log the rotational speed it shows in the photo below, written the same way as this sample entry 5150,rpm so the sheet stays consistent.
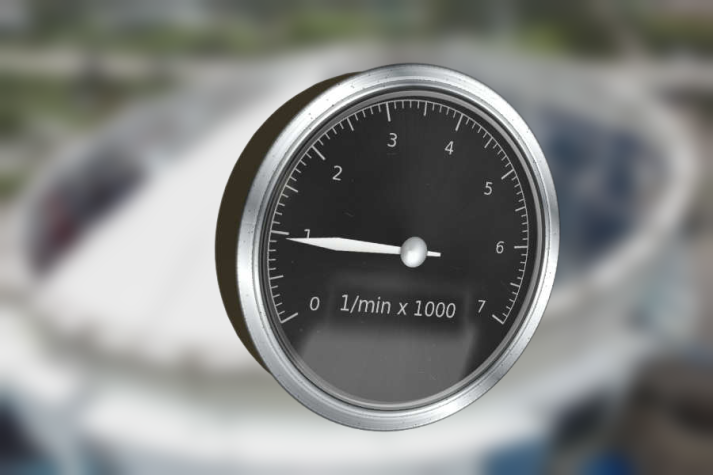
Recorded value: 950,rpm
